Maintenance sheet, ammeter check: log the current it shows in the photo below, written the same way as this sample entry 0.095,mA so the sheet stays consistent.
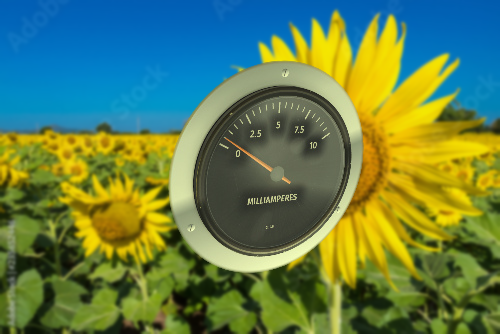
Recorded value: 0.5,mA
